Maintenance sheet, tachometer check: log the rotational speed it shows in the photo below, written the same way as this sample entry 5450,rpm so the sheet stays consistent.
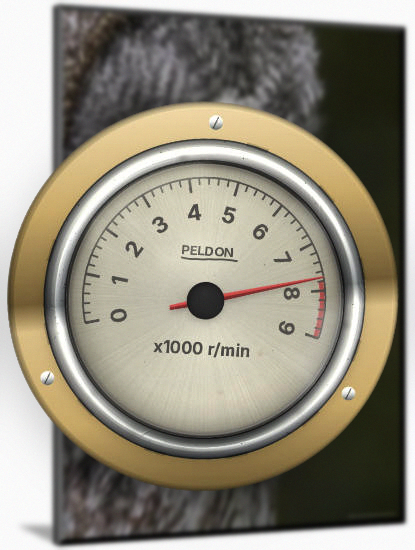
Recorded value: 7700,rpm
